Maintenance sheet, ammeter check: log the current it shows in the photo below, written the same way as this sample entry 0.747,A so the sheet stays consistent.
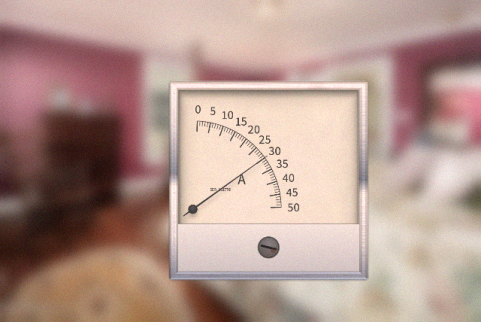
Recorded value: 30,A
